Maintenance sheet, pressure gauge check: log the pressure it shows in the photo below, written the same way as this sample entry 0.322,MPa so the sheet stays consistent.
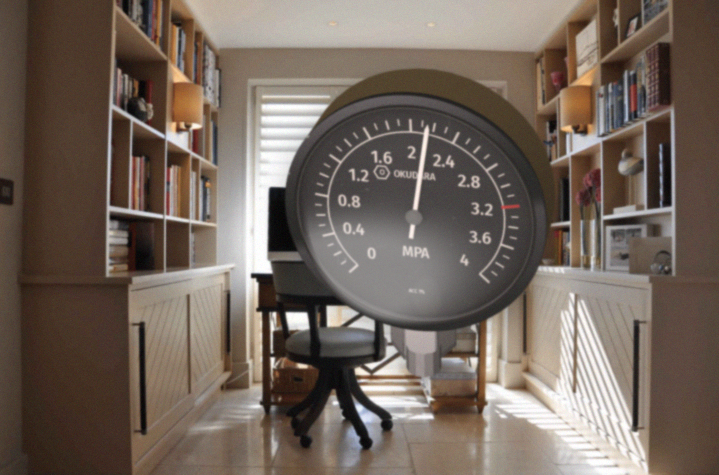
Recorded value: 2.15,MPa
